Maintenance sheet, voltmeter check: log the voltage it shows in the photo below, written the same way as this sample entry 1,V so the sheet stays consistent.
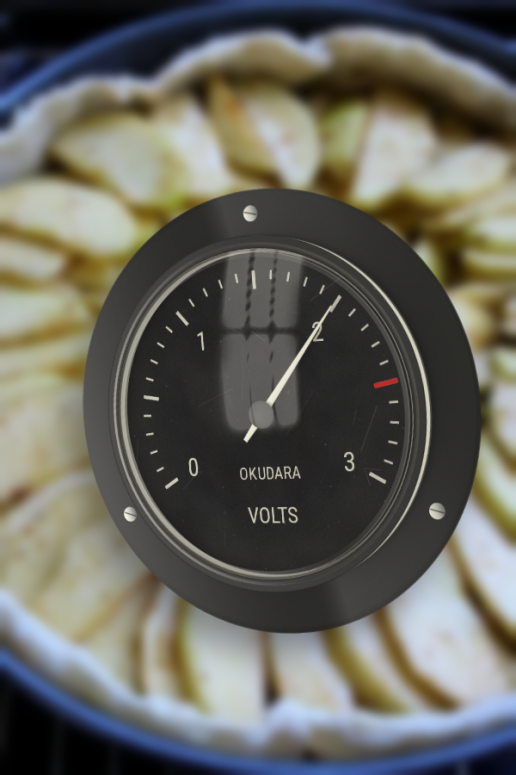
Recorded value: 2,V
